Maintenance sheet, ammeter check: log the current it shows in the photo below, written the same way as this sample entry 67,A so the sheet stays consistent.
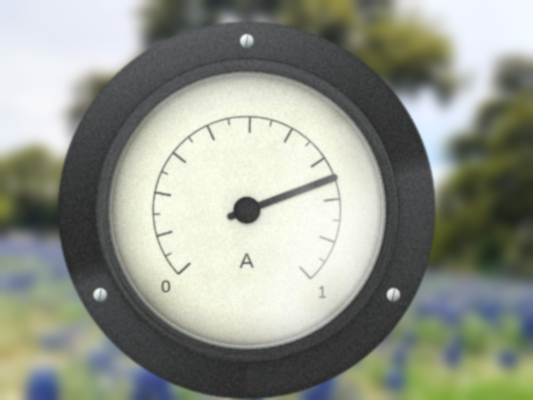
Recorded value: 0.75,A
